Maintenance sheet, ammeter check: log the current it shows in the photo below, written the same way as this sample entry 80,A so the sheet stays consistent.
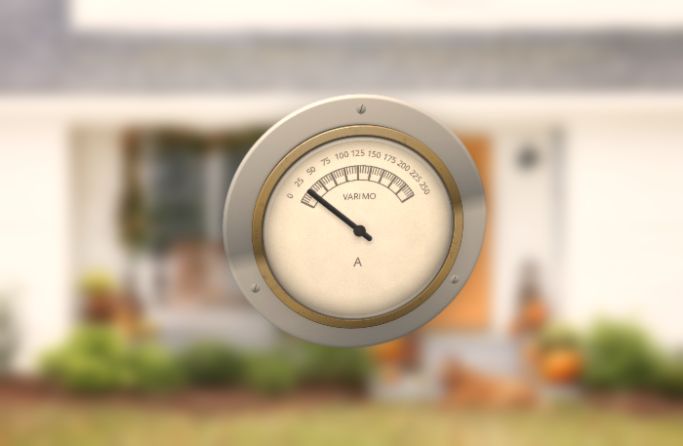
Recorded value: 25,A
